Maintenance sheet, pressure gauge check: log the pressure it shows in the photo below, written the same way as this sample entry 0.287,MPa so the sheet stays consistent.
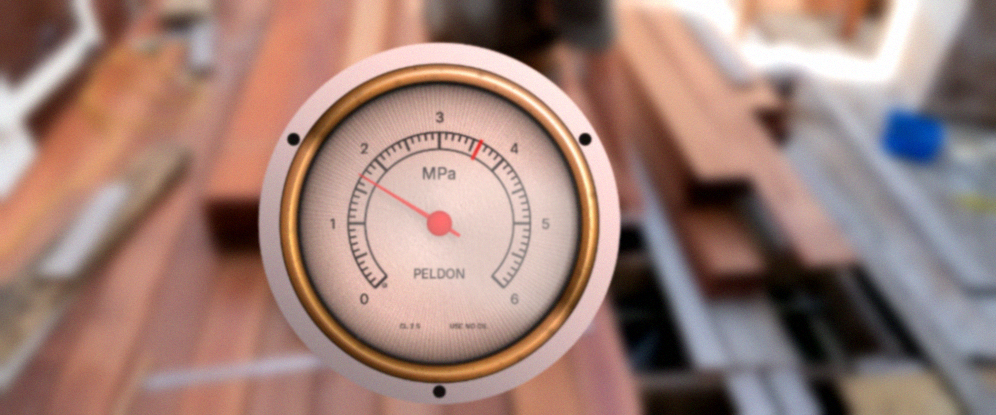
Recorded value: 1.7,MPa
